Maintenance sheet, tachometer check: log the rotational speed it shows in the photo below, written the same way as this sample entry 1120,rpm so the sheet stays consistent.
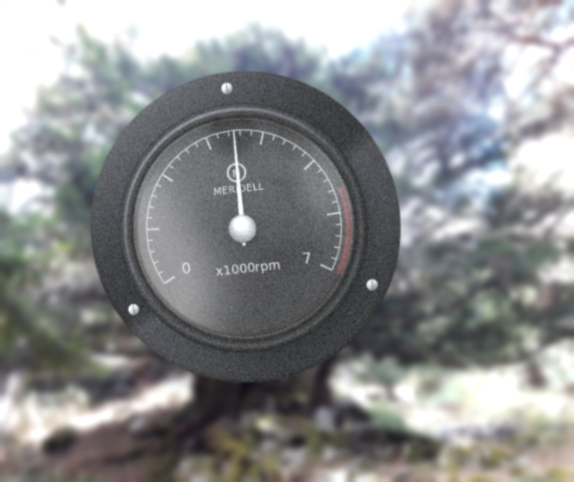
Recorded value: 3500,rpm
